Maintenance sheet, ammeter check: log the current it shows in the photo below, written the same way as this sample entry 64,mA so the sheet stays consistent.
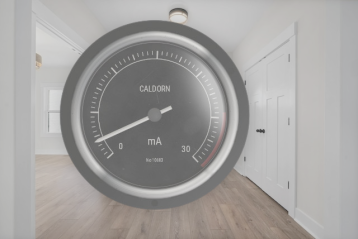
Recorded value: 2,mA
